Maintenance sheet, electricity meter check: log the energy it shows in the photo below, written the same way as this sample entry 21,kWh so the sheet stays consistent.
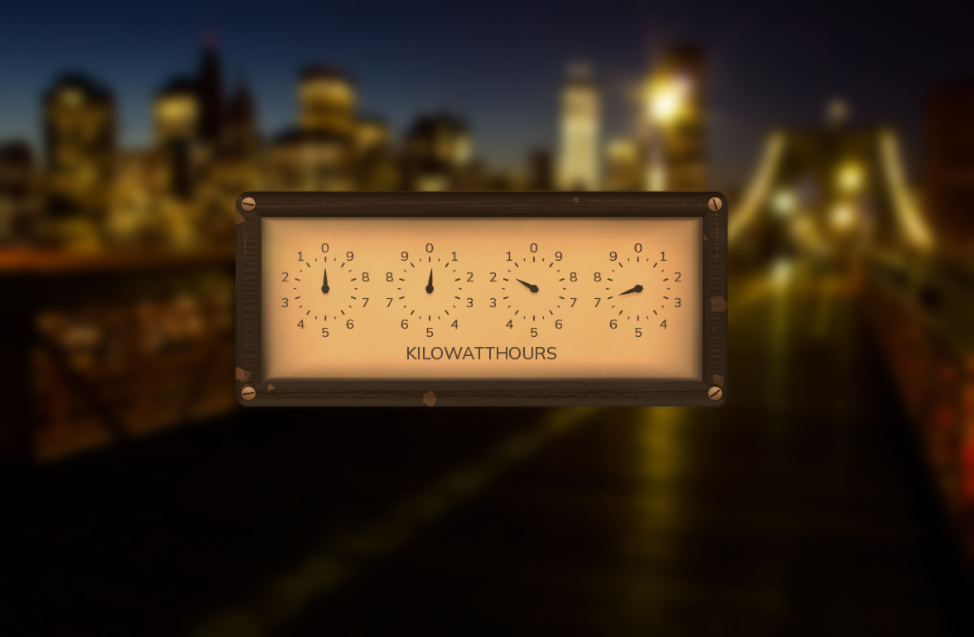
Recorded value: 17,kWh
